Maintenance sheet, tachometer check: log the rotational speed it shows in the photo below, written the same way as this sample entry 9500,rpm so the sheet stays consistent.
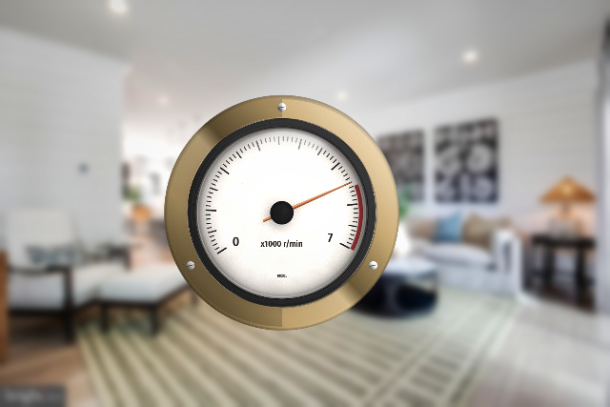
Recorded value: 5500,rpm
